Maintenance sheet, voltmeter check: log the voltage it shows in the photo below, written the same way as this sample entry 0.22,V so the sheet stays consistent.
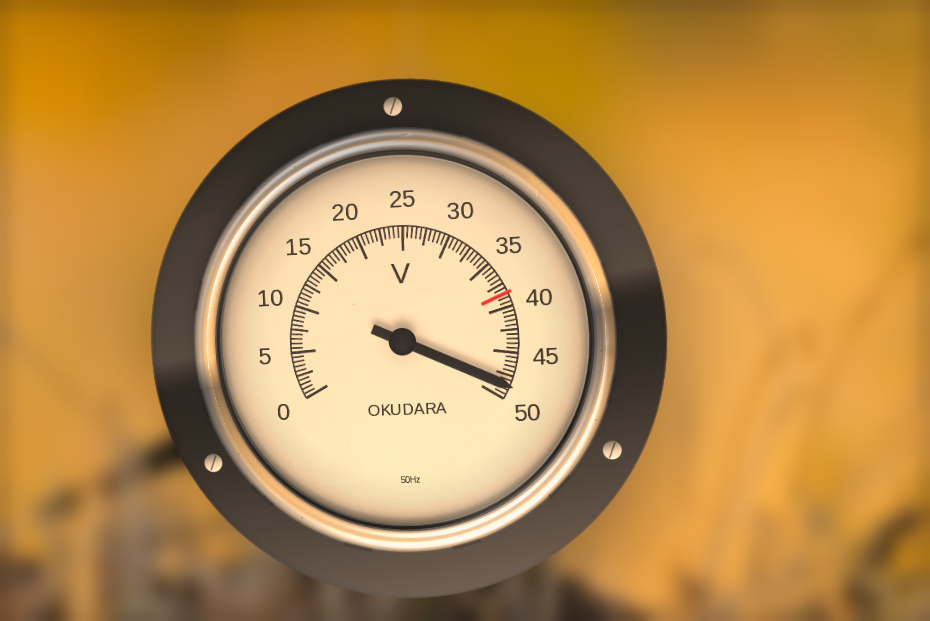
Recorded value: 48.5,V
